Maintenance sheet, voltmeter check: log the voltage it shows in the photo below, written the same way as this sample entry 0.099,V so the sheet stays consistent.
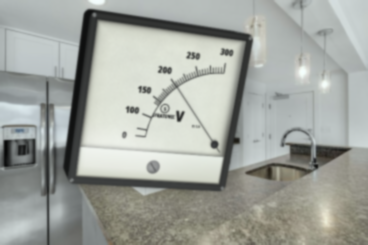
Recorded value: 200,V
